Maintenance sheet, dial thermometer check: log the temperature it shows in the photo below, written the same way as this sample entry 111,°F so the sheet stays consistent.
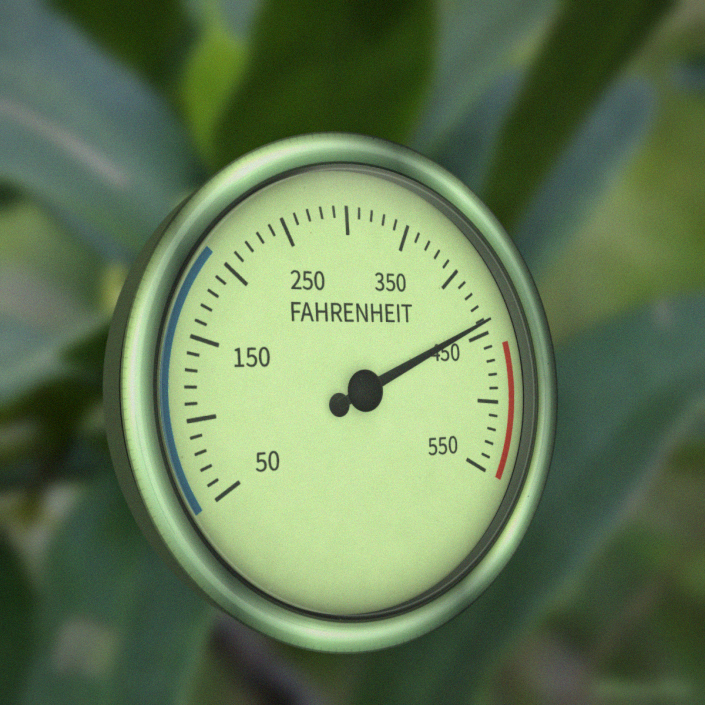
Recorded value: 440,°F
